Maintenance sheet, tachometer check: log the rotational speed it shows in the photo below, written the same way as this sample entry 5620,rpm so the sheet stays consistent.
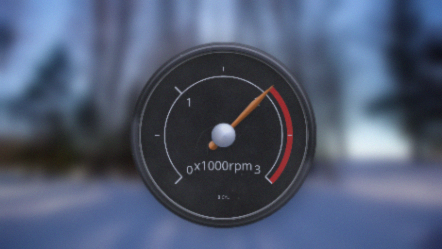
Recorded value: 2000,rpm
